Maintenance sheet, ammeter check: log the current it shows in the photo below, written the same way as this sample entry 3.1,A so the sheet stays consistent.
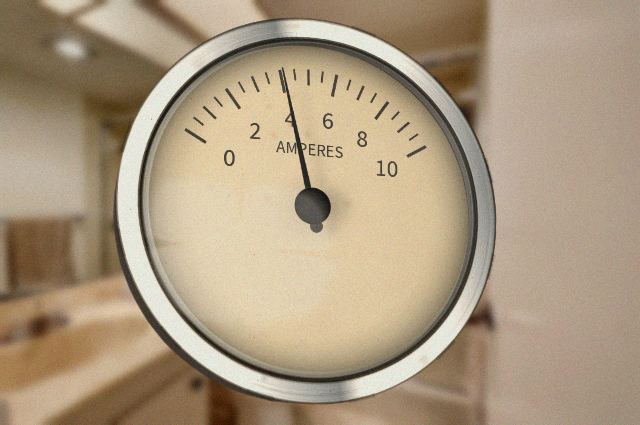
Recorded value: 4,A
